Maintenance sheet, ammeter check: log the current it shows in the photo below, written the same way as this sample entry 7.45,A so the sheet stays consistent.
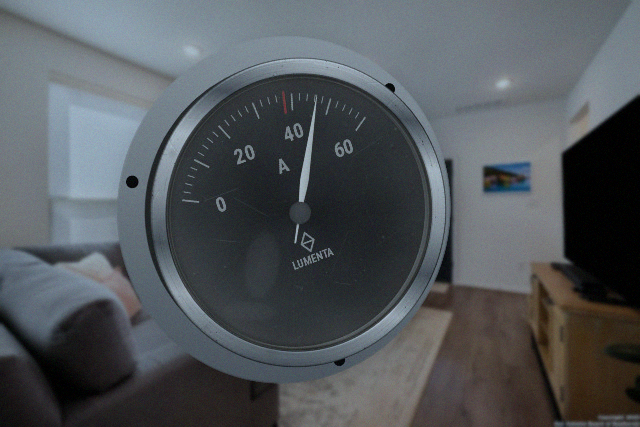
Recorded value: 46,A
